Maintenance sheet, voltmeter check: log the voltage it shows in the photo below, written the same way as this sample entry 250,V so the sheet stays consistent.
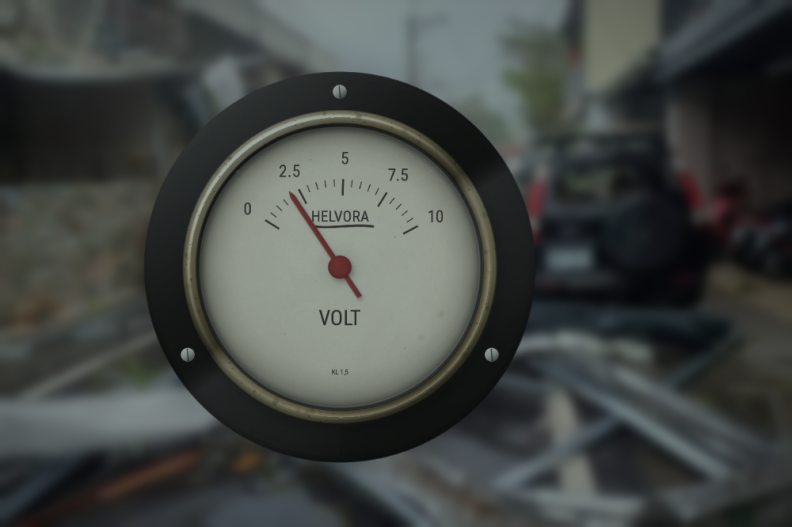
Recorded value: 2,V
